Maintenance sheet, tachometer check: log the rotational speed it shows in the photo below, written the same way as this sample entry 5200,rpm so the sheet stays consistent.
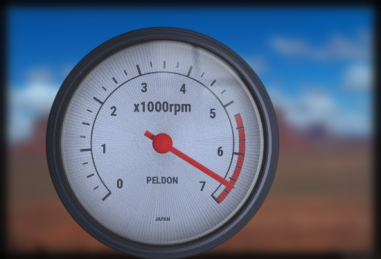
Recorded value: 6625,rpm
